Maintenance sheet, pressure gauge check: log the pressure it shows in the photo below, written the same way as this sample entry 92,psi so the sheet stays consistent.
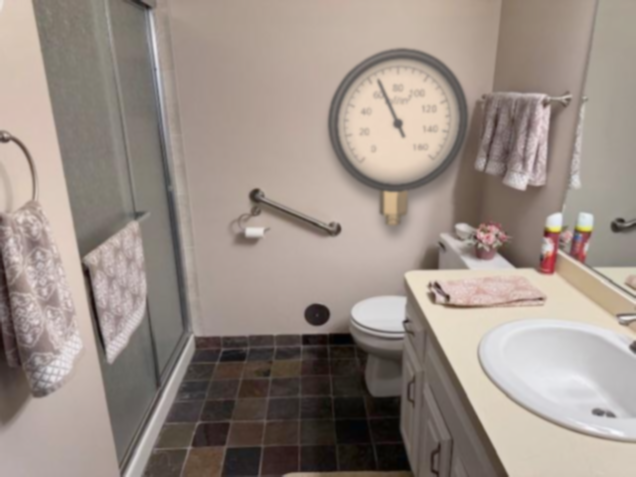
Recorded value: 65,psi
